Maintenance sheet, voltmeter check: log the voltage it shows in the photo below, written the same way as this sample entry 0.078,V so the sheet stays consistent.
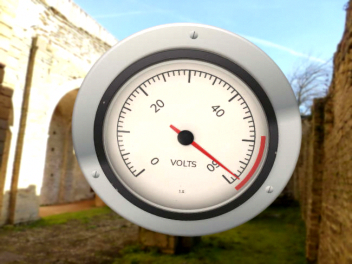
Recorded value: 58,V
